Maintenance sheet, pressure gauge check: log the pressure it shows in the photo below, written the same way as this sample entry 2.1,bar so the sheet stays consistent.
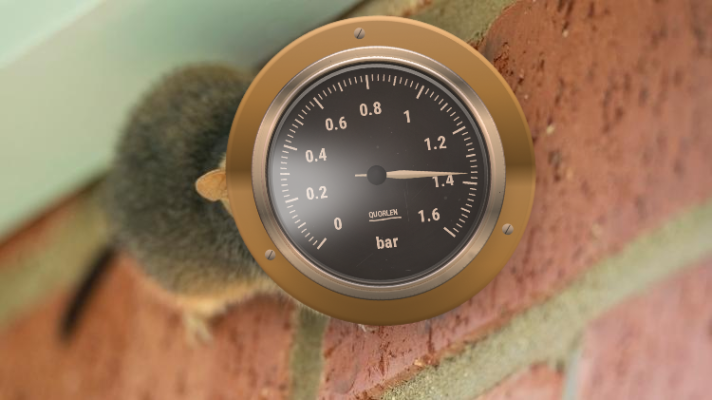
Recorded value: 1.36,bar
